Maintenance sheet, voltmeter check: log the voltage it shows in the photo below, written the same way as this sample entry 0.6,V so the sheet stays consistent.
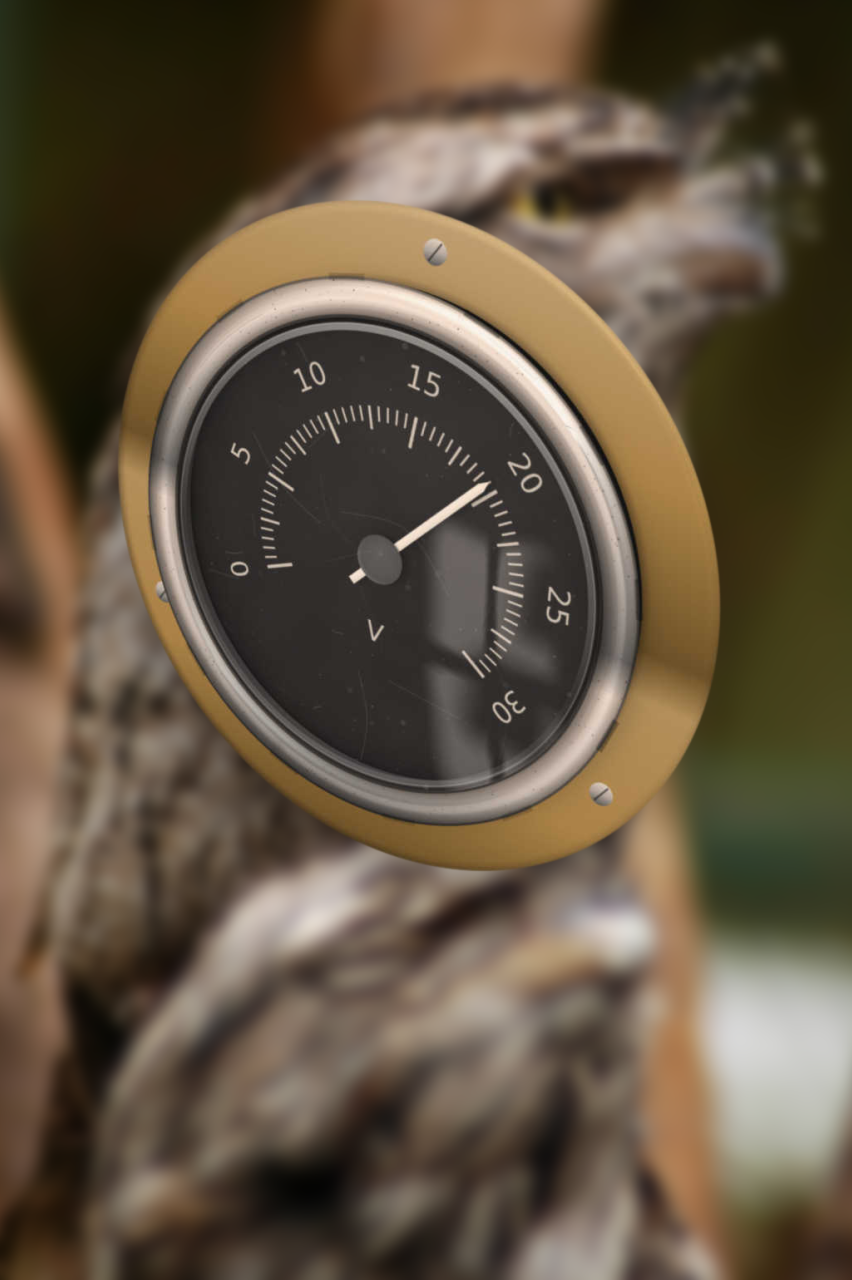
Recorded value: 19.5,V
